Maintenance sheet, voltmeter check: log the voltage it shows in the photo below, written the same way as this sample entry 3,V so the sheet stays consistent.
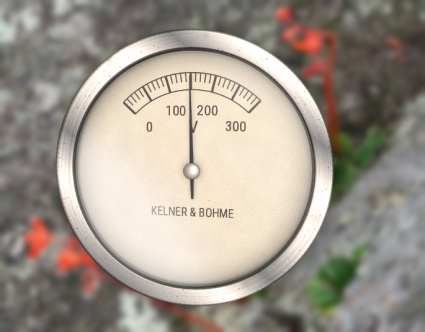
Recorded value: 150,V
